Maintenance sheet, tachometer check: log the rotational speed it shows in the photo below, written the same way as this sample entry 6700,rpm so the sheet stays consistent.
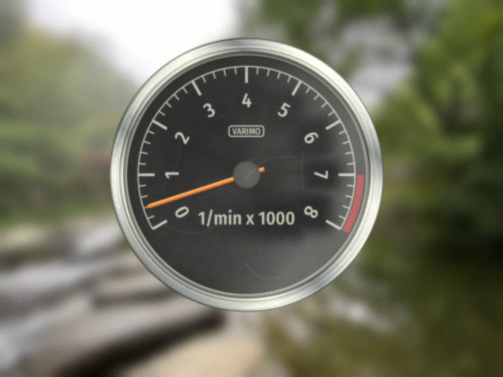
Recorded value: 400,rpm
